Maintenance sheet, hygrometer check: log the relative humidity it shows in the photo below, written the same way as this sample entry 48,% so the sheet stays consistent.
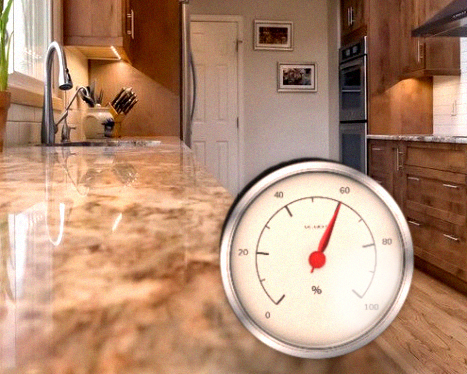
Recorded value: 60,%
